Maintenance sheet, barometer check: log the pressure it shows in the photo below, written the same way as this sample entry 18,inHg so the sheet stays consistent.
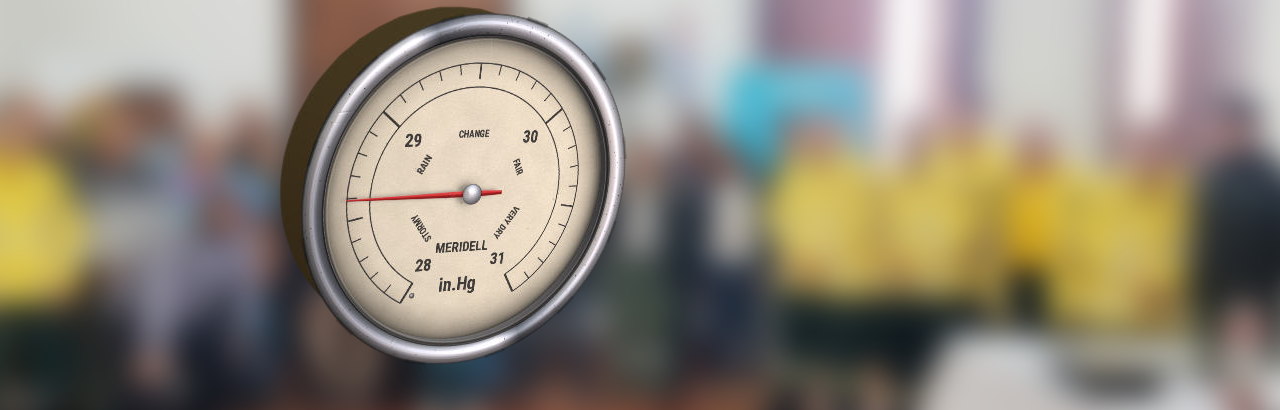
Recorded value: 28.6,inHg
